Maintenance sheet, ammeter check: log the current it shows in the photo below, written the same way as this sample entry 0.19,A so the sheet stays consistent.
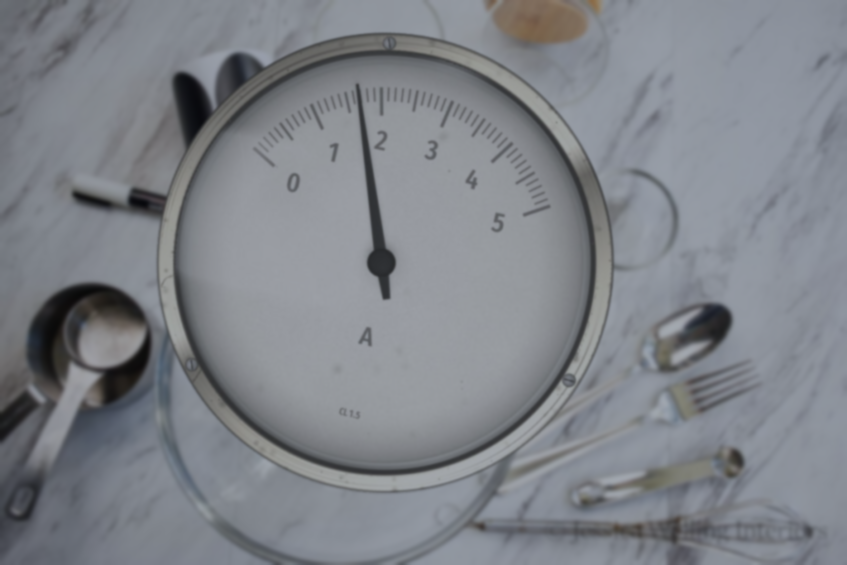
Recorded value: 1.7,A
